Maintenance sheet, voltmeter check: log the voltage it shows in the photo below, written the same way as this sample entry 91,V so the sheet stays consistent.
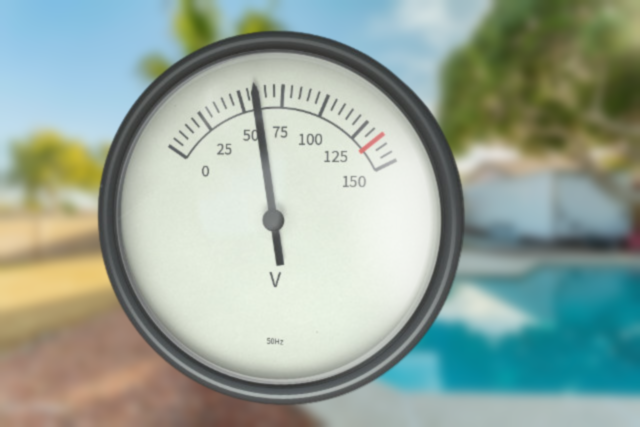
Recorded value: 60,V
